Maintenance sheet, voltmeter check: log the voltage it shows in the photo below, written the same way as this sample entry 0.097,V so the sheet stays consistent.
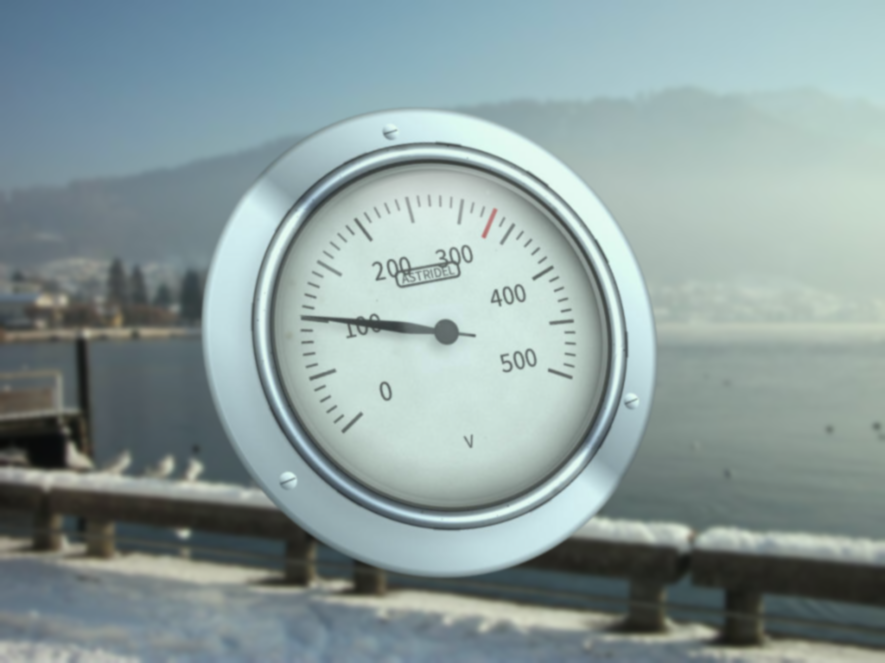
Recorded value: 100,V
